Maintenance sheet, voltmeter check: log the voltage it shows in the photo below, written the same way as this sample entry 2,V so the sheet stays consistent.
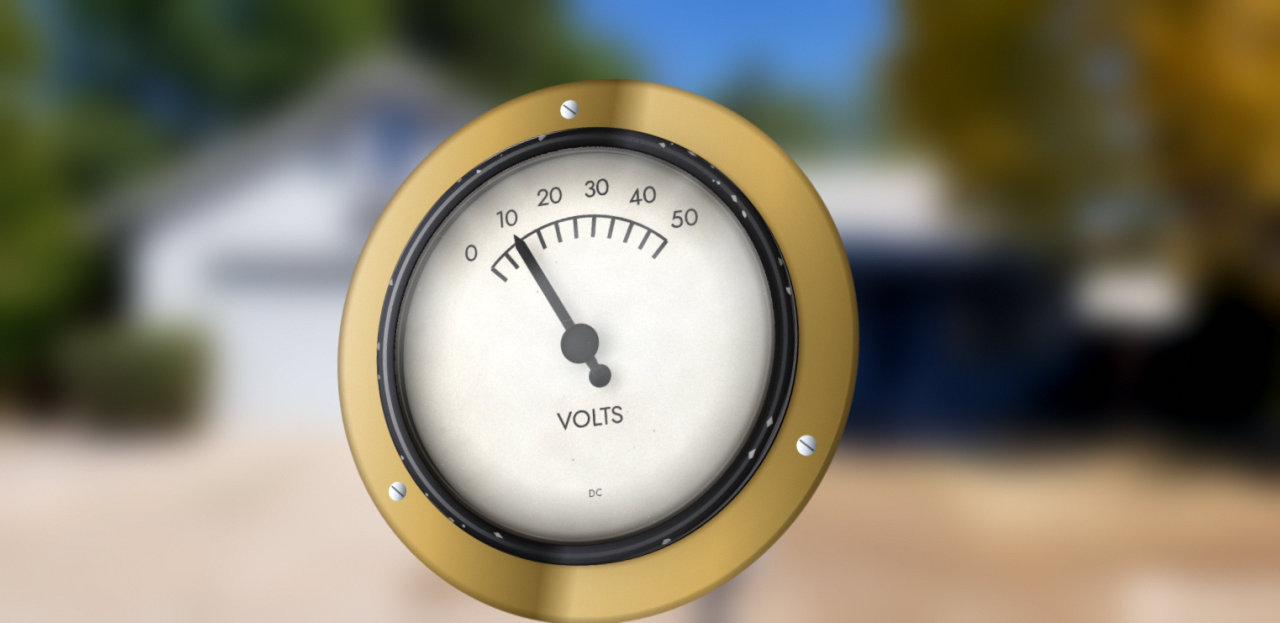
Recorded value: 10,V
